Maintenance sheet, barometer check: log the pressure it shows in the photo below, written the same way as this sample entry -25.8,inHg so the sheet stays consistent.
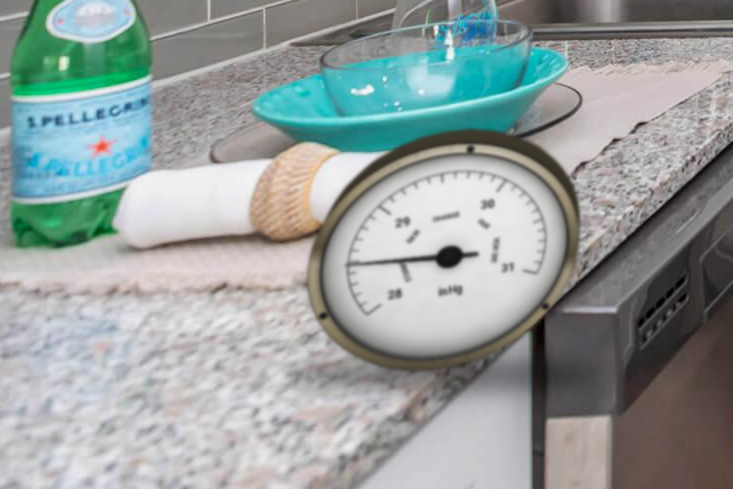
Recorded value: 28.5,inHg
